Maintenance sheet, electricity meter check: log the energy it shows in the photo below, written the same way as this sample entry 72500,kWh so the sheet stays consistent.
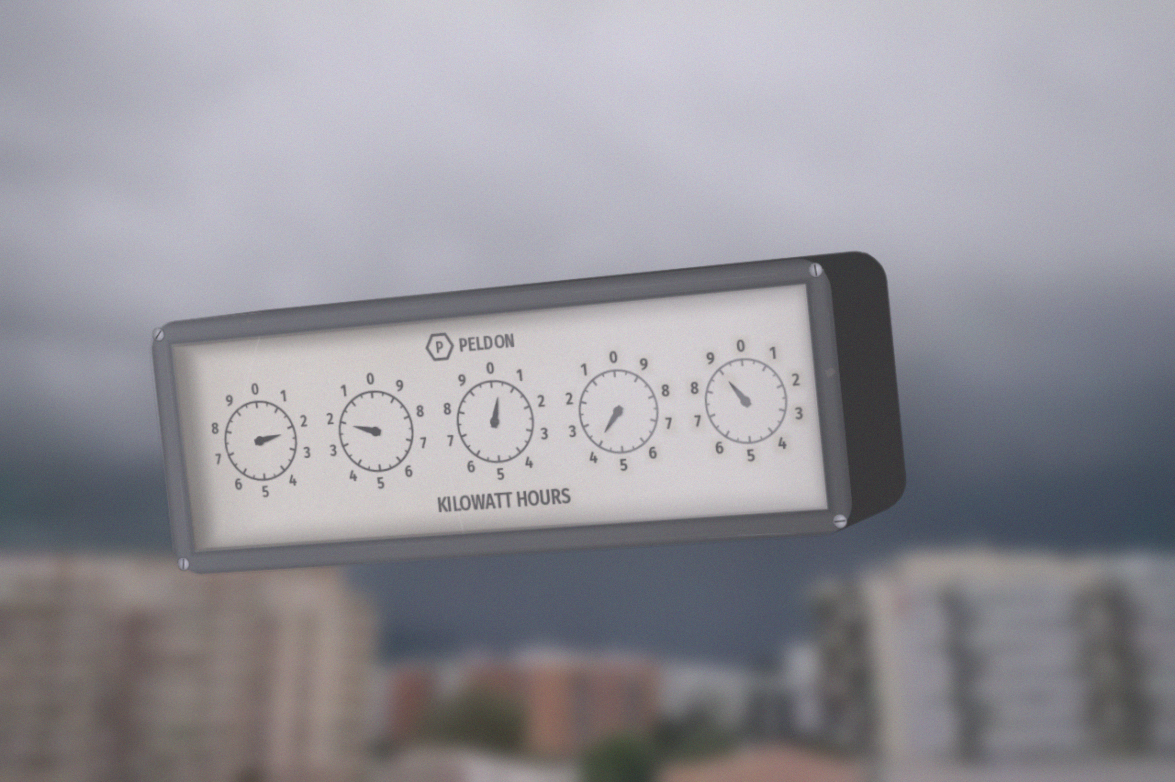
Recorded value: 22039,kWh
